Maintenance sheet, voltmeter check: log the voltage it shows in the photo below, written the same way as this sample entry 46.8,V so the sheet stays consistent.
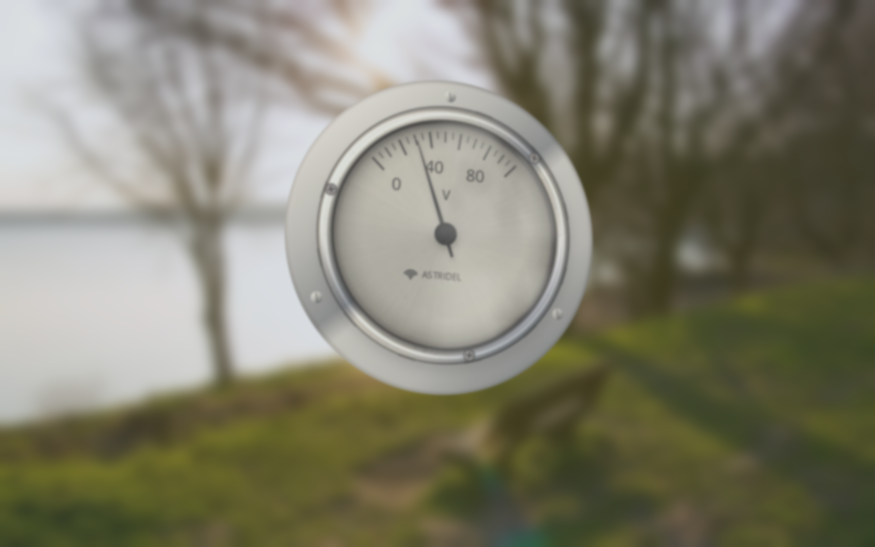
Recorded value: 30,V
